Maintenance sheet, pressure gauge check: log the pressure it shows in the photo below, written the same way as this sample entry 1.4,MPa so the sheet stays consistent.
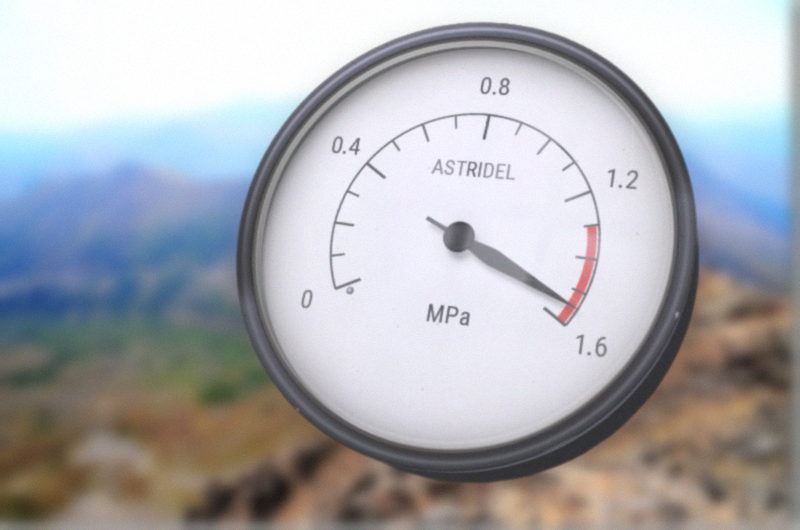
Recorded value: 1.55,MPa
